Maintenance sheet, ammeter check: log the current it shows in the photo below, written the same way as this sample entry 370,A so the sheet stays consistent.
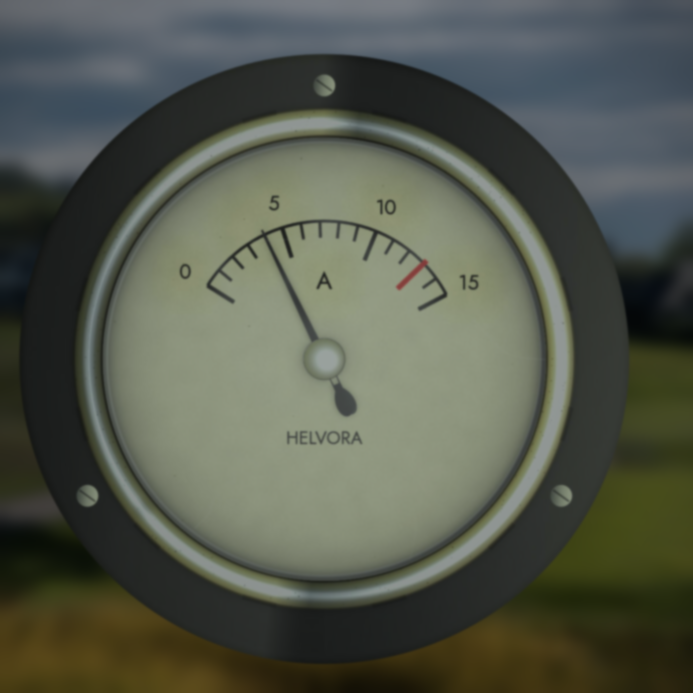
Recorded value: 4,A
